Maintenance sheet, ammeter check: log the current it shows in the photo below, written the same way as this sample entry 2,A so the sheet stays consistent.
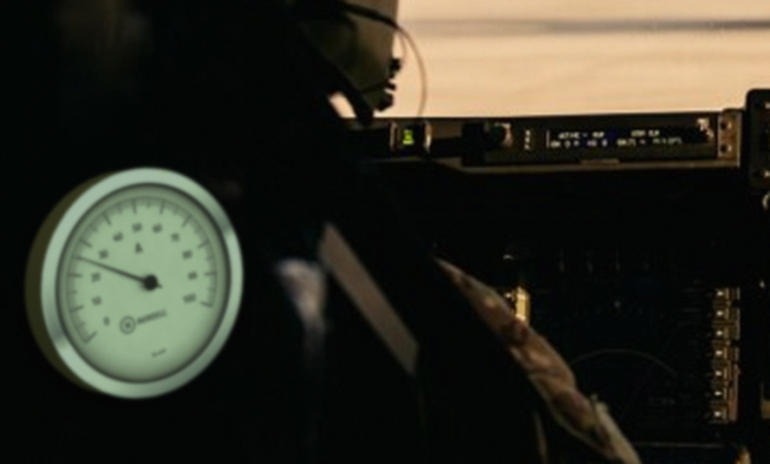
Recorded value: 25,A
